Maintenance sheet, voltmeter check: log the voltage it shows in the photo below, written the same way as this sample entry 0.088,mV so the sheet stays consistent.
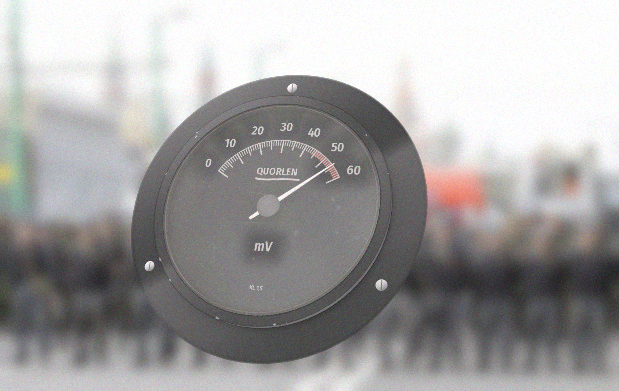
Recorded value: 55,mV
